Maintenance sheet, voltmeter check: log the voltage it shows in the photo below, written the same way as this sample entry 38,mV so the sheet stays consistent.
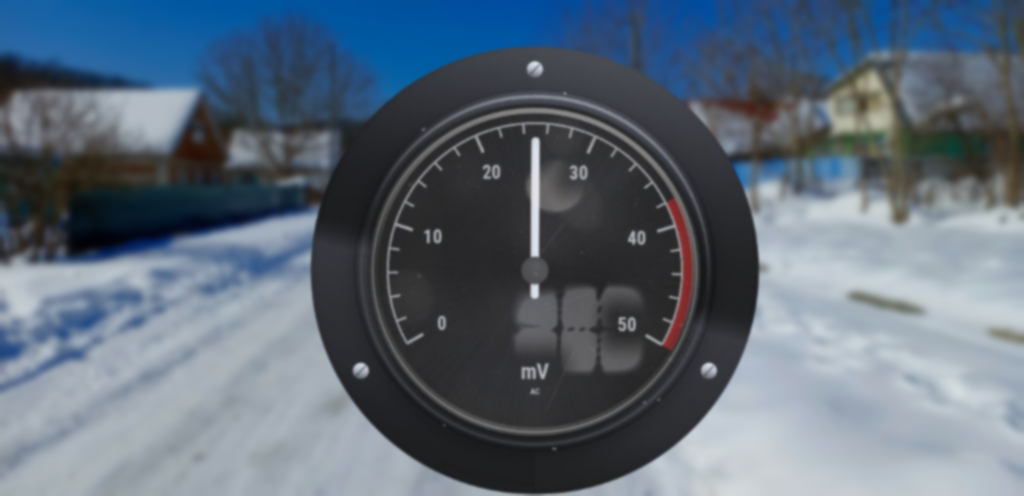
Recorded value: 25,mV
